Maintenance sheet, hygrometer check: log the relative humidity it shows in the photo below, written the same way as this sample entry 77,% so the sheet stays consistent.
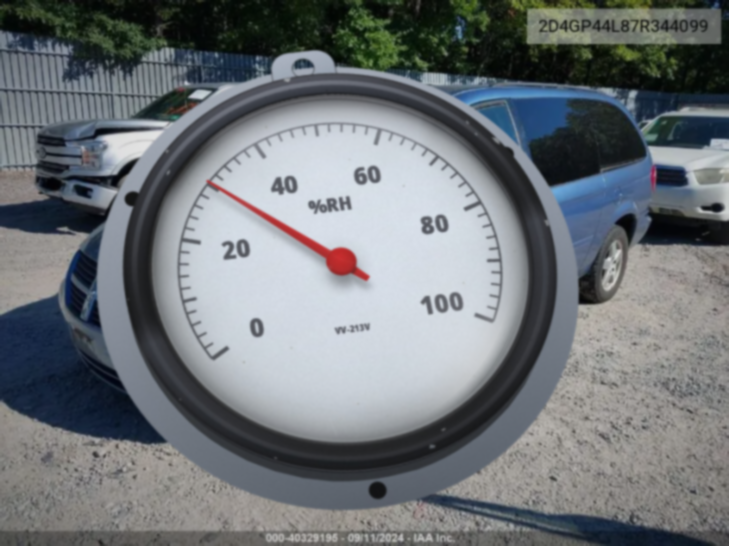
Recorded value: 30,%
